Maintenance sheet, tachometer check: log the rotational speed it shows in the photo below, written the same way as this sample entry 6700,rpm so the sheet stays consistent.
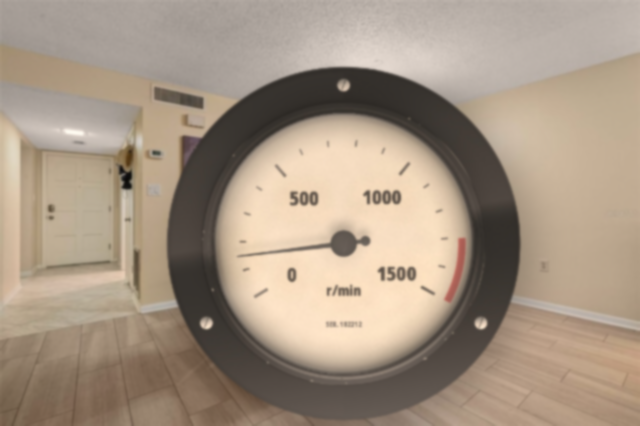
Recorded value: 150,rpm
